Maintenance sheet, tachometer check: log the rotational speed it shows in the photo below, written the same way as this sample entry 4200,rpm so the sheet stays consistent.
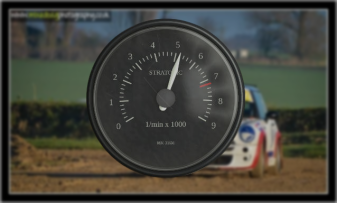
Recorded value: 5200,rpm
